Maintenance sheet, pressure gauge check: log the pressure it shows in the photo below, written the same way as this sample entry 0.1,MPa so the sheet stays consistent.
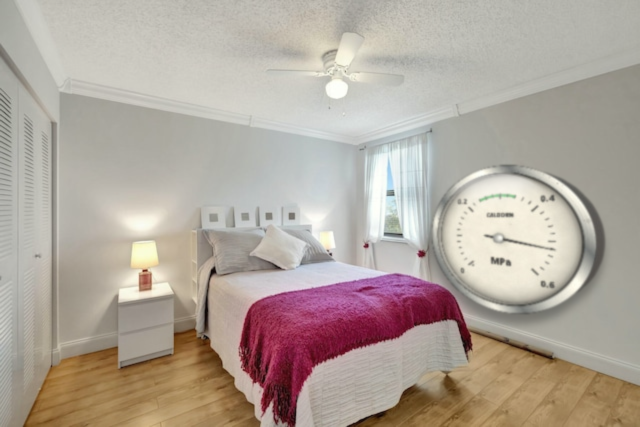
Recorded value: 0.52,MPa
